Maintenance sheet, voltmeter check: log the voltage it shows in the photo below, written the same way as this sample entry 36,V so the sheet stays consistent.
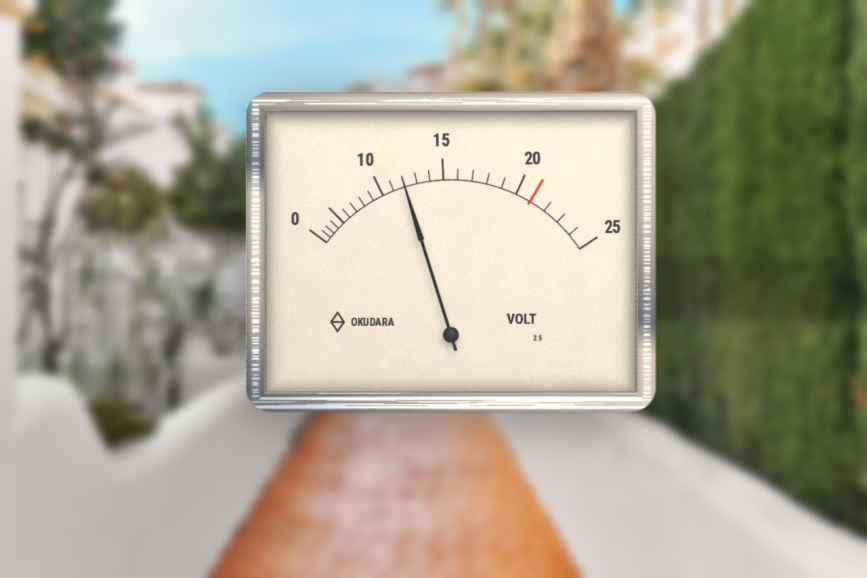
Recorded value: 12,V
